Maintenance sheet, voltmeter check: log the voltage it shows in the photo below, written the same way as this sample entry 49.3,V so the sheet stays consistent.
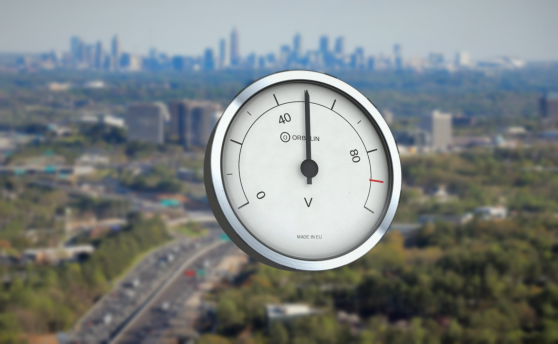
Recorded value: 50,V
